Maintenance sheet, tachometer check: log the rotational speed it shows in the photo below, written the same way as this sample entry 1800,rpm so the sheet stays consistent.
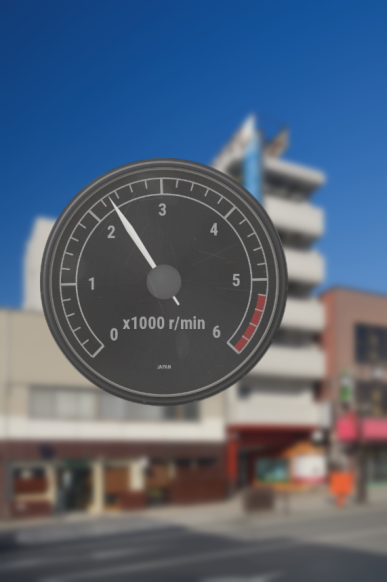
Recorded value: 2300,rpm
